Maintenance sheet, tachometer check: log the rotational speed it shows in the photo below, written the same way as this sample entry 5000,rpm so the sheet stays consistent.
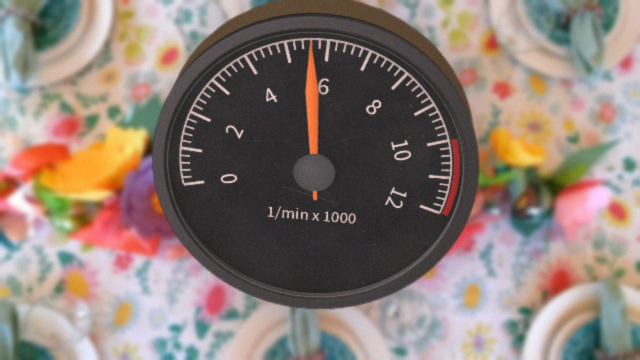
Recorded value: 5600,rpm
